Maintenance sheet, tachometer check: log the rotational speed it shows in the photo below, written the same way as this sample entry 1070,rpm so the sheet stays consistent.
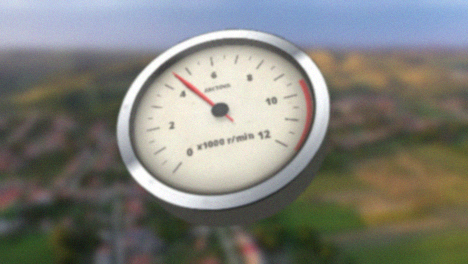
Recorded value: 4500,rpm
